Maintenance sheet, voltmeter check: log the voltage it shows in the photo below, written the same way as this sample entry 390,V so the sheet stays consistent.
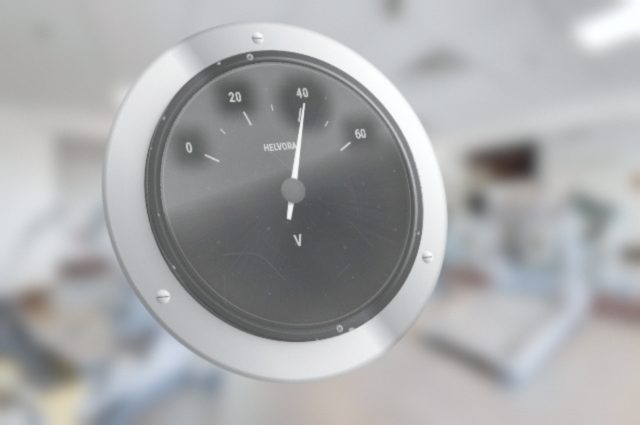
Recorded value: 40,V
